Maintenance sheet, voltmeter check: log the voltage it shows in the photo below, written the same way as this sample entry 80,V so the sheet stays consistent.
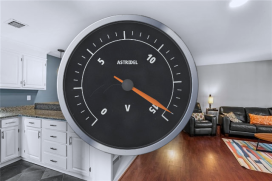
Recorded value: 14.5,V
